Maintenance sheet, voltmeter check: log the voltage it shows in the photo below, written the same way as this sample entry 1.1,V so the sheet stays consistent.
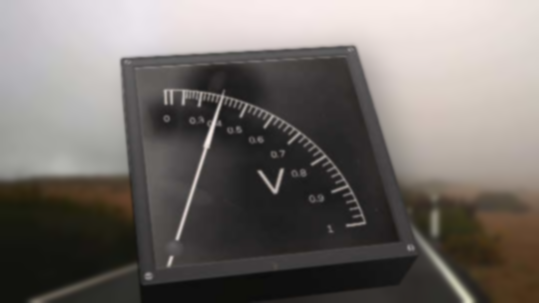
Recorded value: 0.4,V
